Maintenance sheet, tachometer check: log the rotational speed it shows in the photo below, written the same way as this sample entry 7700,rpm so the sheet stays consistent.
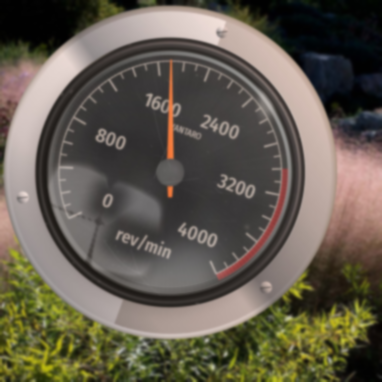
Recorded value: 1700,rpm
